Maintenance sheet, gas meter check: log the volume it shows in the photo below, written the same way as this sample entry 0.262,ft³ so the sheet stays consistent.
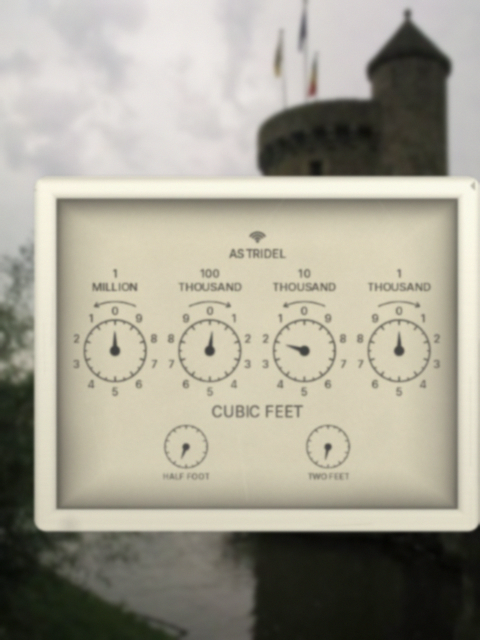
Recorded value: 2000,ft³
